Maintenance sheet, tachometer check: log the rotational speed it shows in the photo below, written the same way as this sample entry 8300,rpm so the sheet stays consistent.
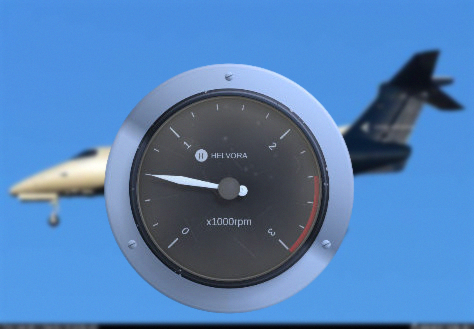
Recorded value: 600,rpm
